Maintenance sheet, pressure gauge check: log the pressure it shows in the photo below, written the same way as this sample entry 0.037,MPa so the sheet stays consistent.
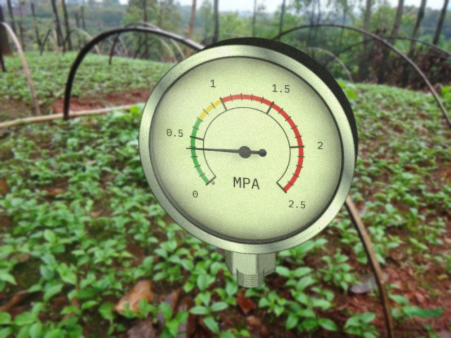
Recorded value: 0.4,MPa
